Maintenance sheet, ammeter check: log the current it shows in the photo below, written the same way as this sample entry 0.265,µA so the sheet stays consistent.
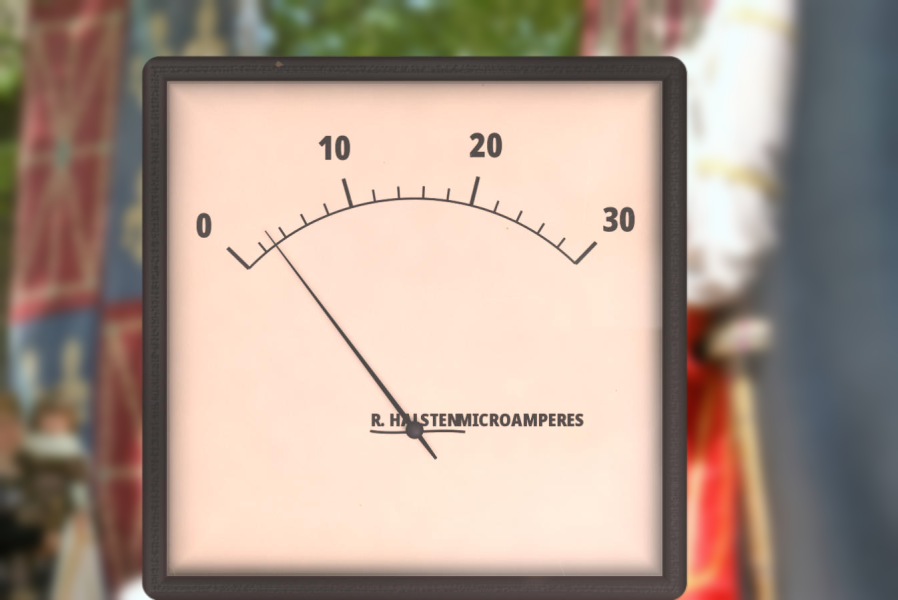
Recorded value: 3,µA
